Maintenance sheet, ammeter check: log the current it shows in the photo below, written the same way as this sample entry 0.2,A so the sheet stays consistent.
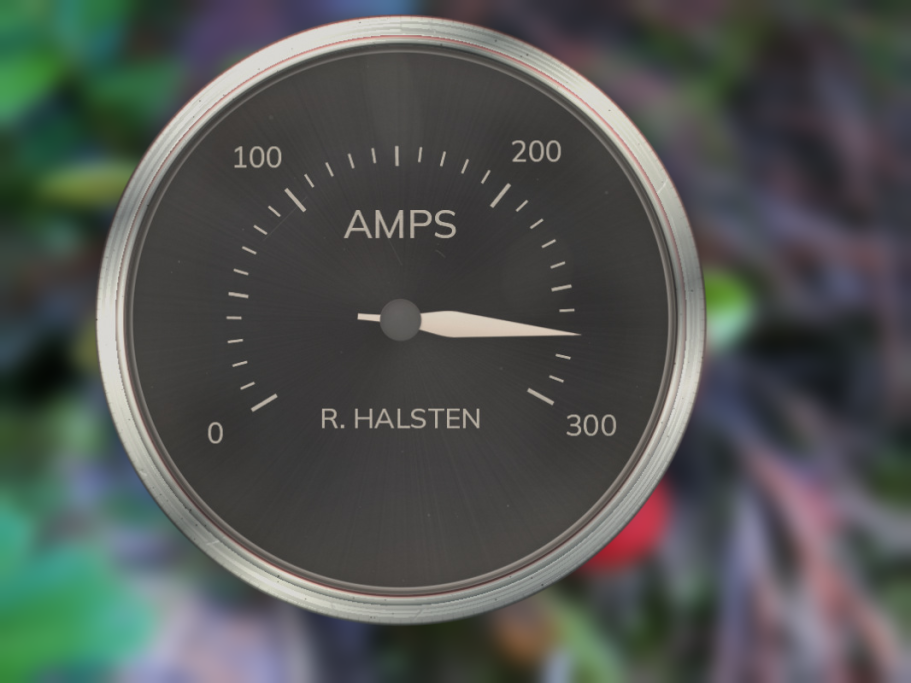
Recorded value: 270,A
